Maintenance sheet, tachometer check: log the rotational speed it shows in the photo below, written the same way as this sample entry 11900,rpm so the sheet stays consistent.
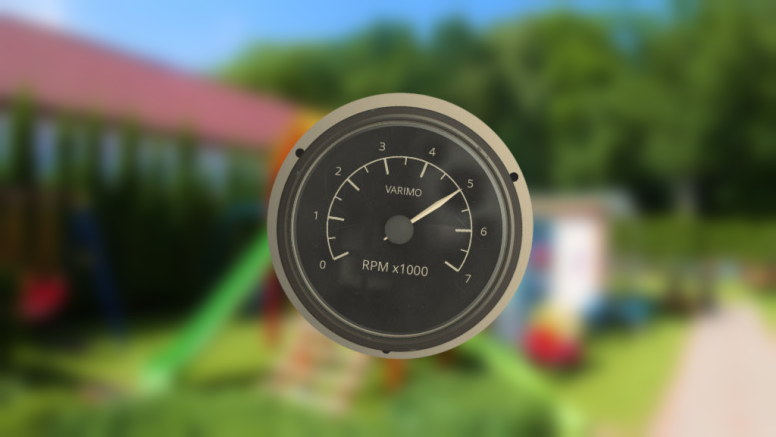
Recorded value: 5000,rpm
